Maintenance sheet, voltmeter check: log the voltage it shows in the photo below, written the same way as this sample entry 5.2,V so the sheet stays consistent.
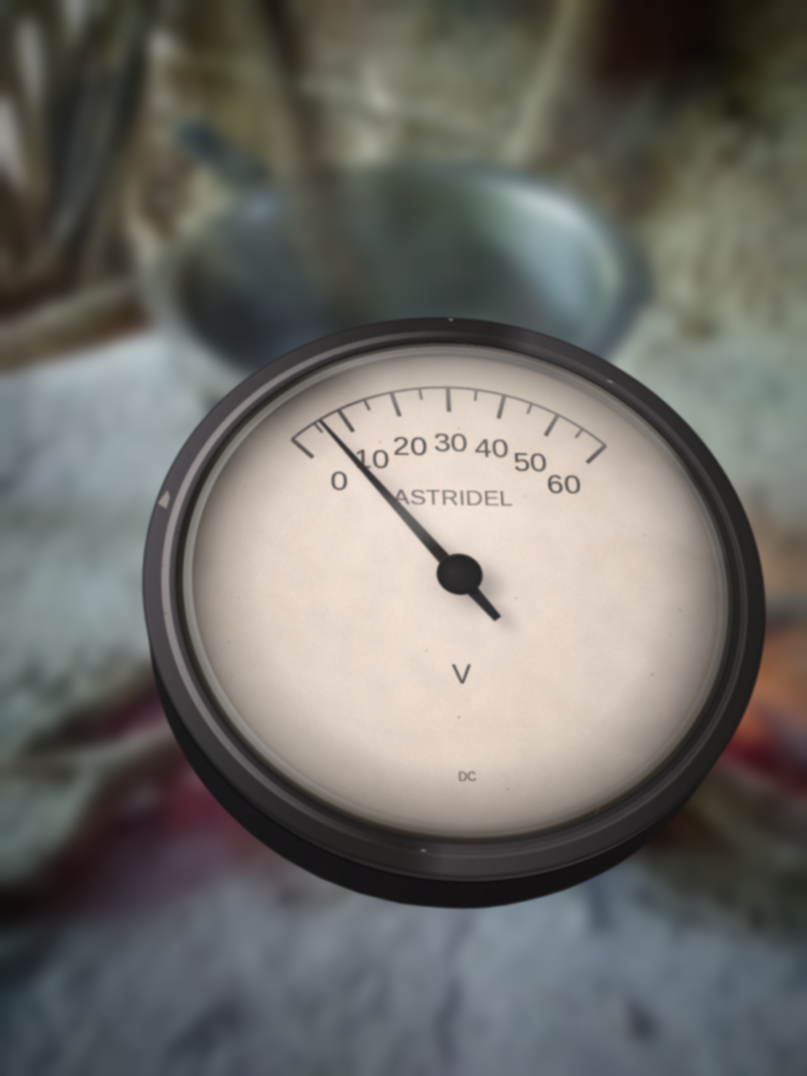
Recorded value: 5,V
